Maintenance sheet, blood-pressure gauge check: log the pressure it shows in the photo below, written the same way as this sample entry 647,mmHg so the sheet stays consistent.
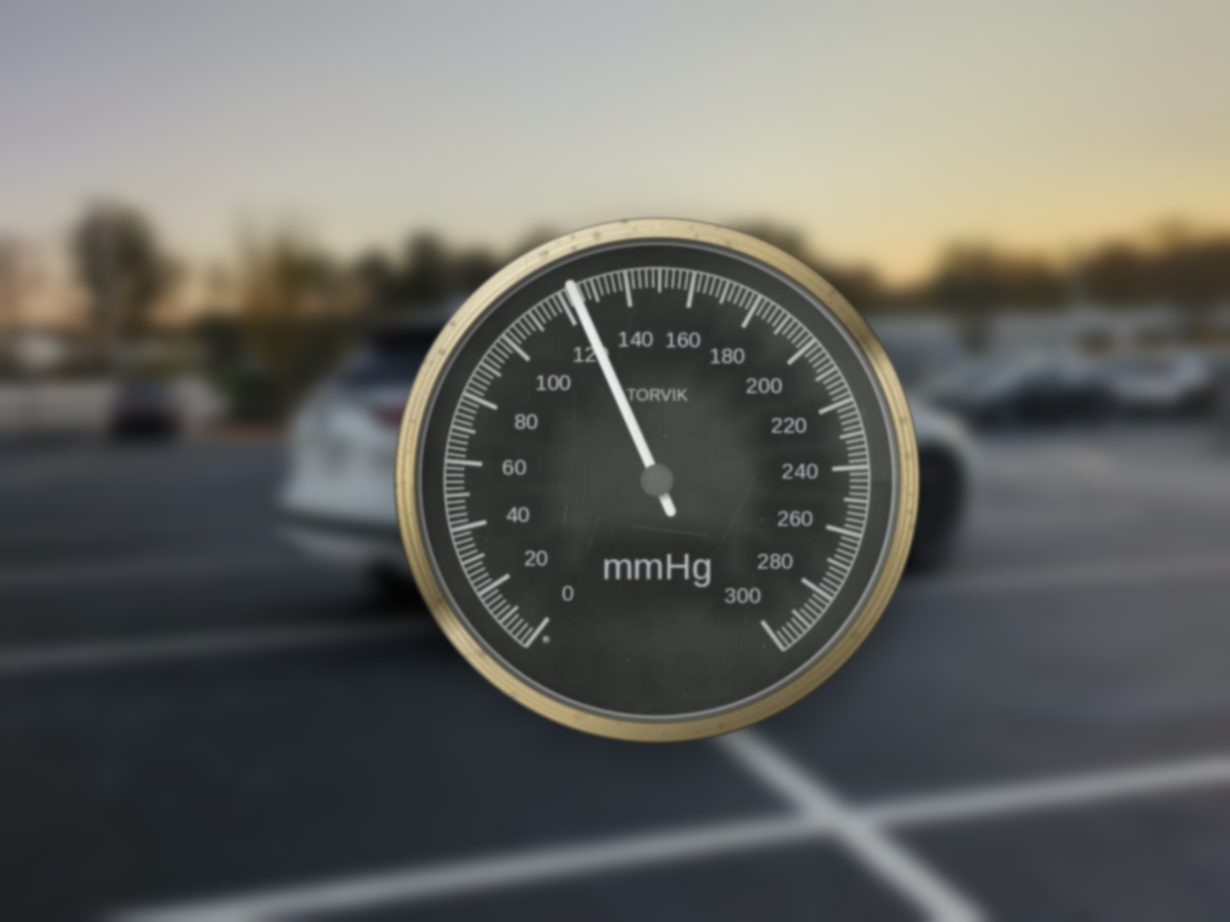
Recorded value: 124,mmHg
